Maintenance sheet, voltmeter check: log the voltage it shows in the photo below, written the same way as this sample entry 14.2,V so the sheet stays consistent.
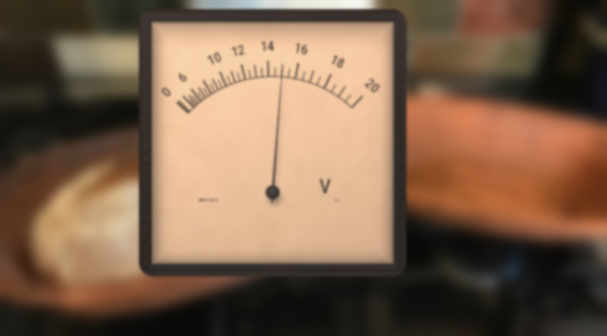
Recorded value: 15,V
